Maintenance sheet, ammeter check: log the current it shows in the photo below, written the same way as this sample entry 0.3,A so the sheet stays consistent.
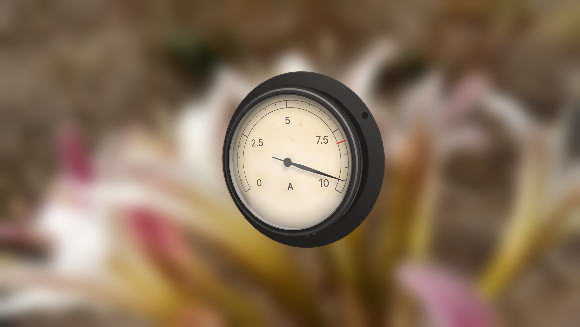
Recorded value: 9.5,A
